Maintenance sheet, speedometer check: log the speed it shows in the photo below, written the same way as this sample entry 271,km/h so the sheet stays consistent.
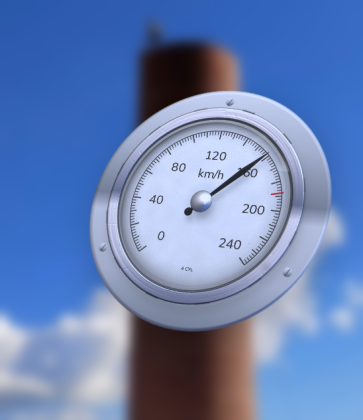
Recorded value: 160,km/h
